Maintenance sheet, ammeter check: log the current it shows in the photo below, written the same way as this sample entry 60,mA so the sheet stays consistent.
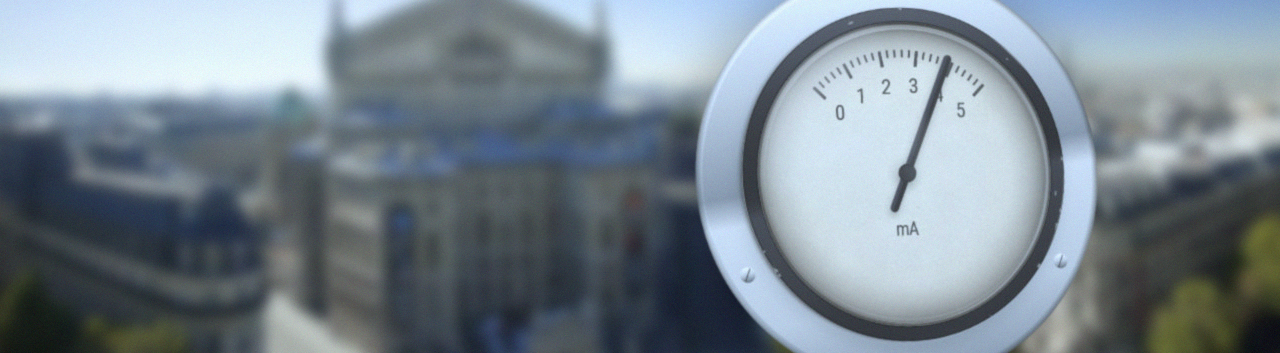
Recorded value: 3.8,mA
